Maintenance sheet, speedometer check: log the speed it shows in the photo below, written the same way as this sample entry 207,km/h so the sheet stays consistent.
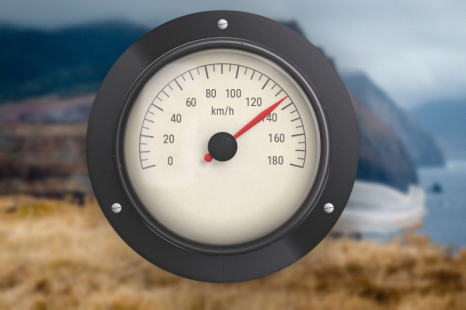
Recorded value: 135,km/h
